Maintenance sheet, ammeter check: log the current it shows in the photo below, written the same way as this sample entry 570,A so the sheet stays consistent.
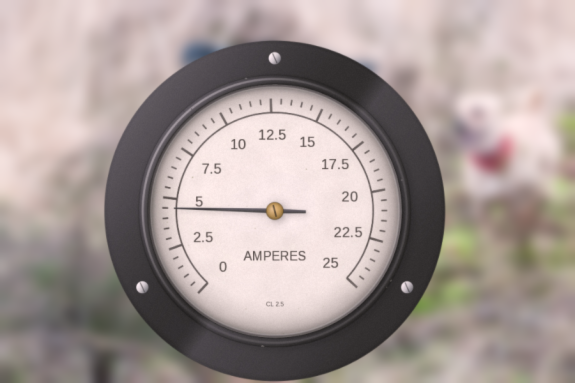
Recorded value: 4.5,A
